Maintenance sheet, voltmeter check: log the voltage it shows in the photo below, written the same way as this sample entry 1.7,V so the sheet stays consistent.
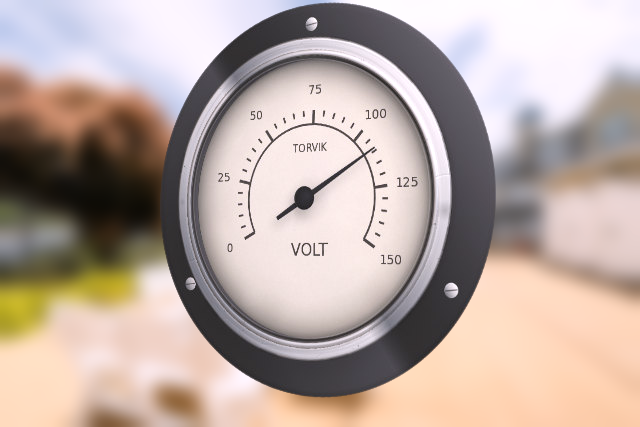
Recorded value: 110,V
